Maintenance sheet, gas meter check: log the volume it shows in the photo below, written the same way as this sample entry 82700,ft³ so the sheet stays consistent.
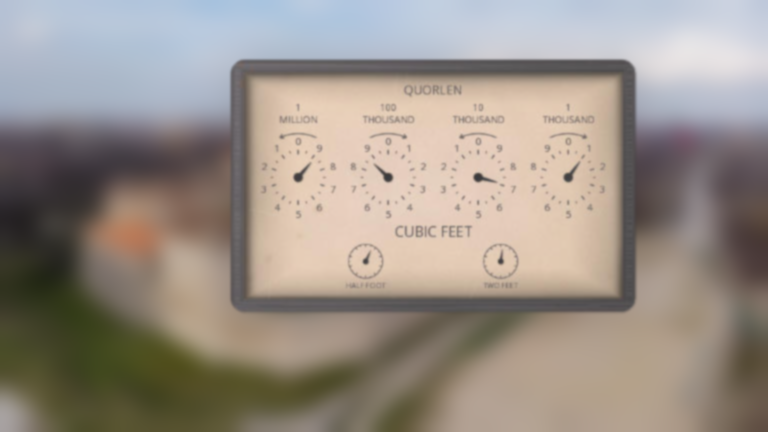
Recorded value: 887100,ft³
